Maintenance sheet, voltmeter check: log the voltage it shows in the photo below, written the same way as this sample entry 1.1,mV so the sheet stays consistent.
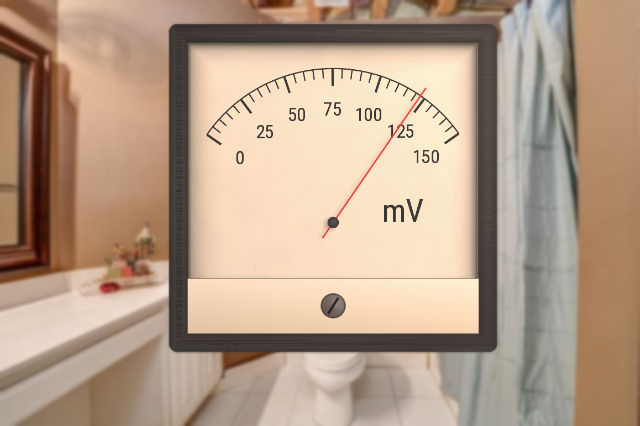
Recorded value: 122.5,mV
